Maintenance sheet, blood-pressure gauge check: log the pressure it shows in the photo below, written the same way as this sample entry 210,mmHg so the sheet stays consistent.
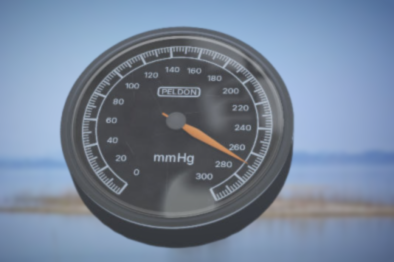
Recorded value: 270,mmHg
